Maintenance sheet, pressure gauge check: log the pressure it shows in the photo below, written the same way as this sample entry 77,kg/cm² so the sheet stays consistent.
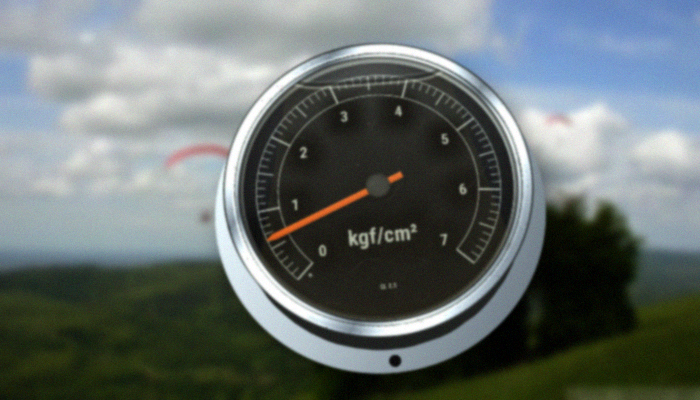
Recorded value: 0.6,kg/cm²
